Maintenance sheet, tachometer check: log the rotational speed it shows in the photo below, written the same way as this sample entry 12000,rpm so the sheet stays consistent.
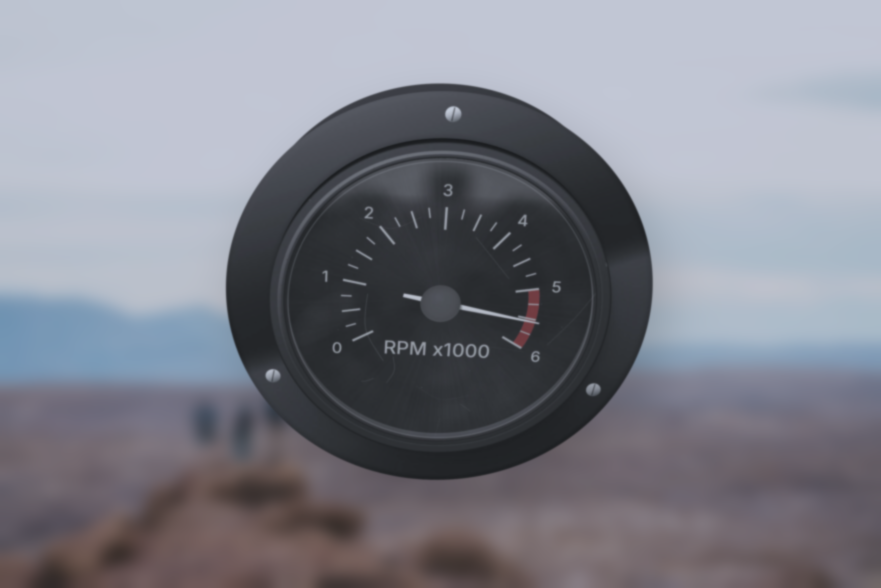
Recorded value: 5500,rpm
